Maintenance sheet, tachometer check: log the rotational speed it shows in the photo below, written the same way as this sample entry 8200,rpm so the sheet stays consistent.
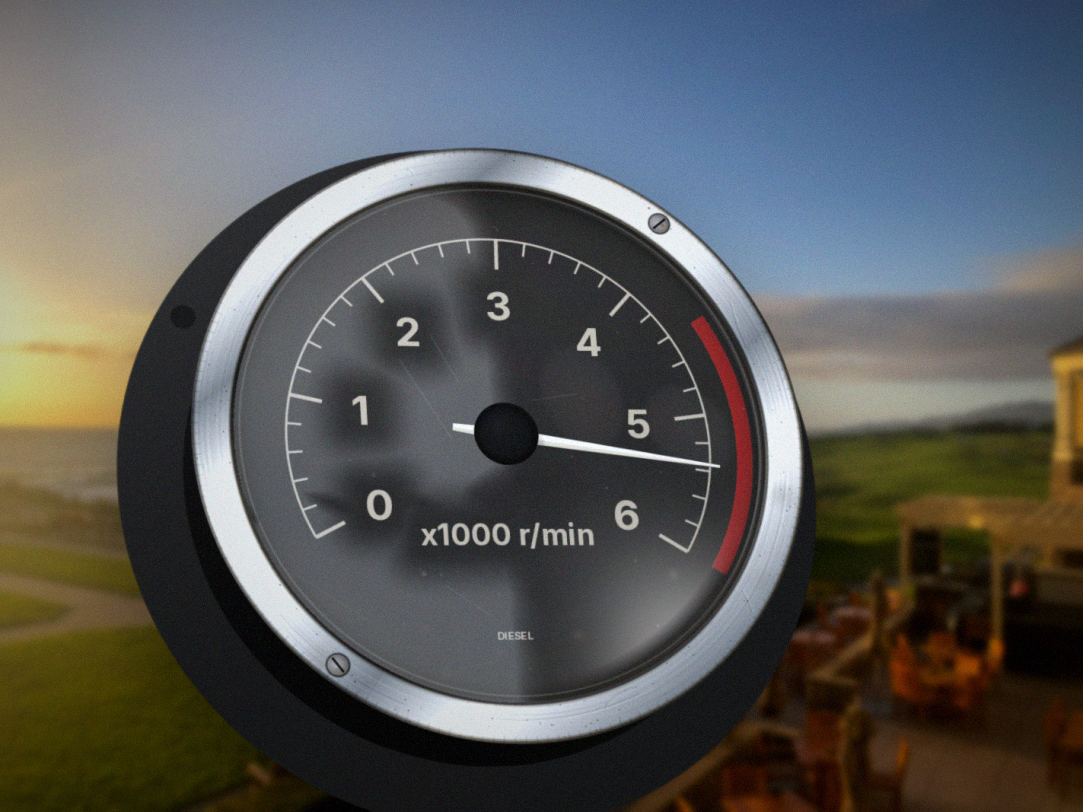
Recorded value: 5400,rpm
